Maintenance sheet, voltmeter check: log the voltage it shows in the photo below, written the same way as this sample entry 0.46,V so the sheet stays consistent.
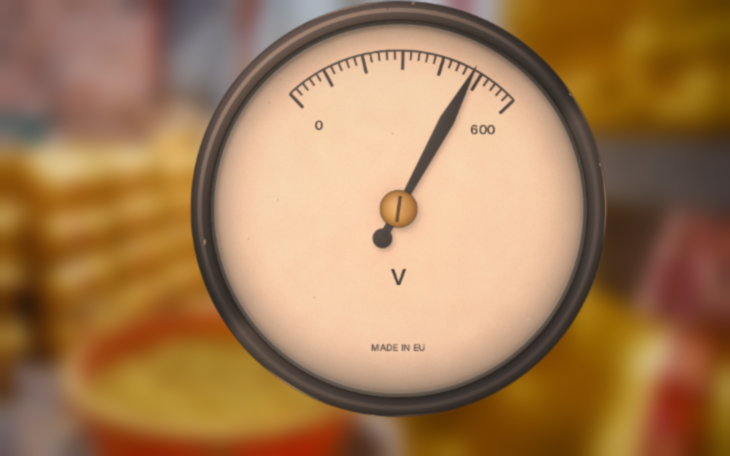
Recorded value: 480,V
